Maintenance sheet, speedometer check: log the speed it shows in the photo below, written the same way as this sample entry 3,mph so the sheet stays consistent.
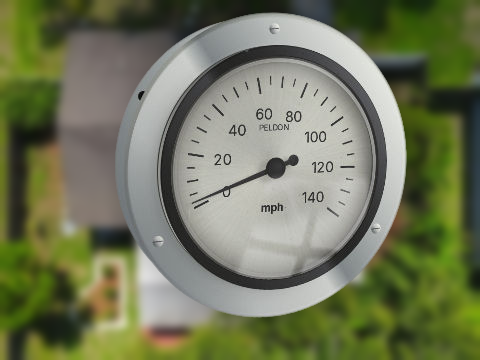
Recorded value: 2.5,mph
